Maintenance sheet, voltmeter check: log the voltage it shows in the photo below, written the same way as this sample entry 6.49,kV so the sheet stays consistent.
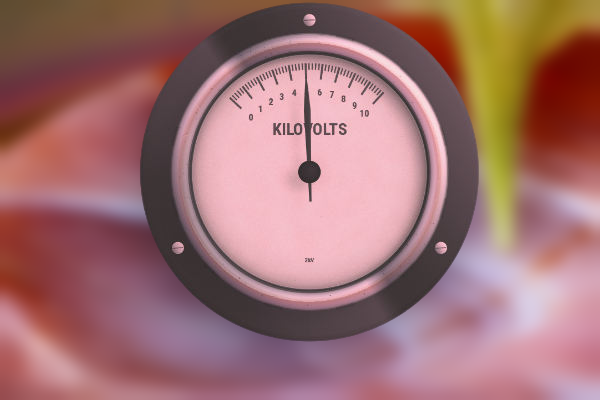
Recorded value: 5,kV
